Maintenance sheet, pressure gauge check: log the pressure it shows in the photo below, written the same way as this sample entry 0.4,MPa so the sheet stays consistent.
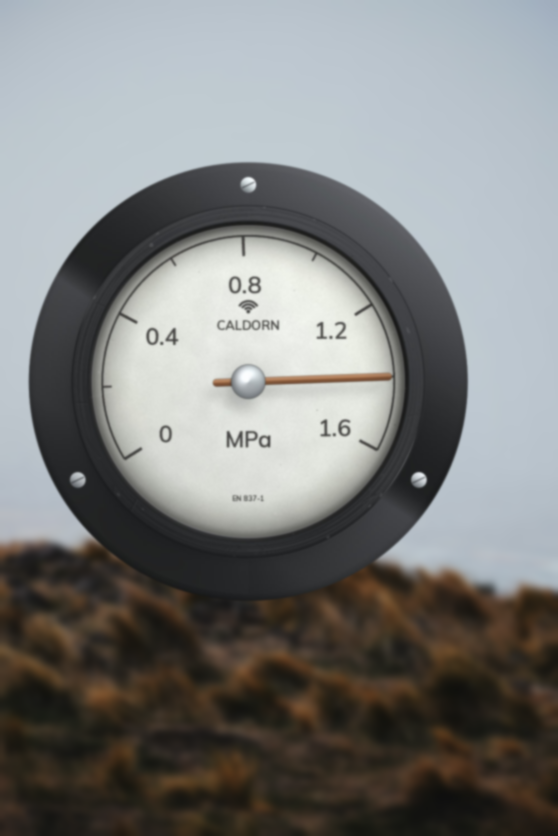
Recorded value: 1.4,MPa
